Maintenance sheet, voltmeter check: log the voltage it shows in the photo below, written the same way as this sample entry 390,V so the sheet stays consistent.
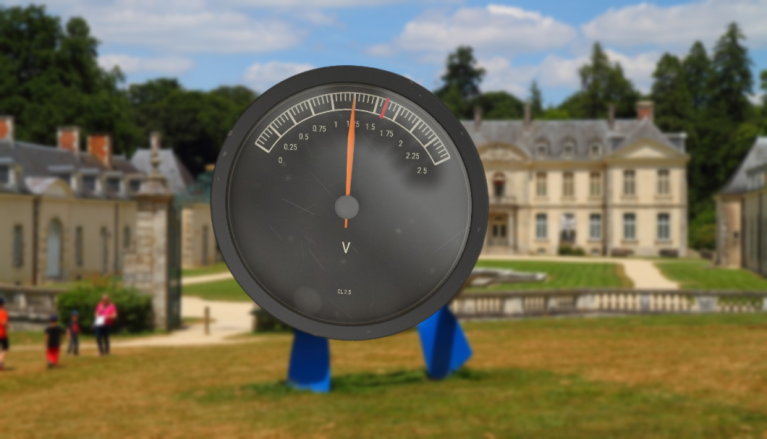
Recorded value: 1.25,V
